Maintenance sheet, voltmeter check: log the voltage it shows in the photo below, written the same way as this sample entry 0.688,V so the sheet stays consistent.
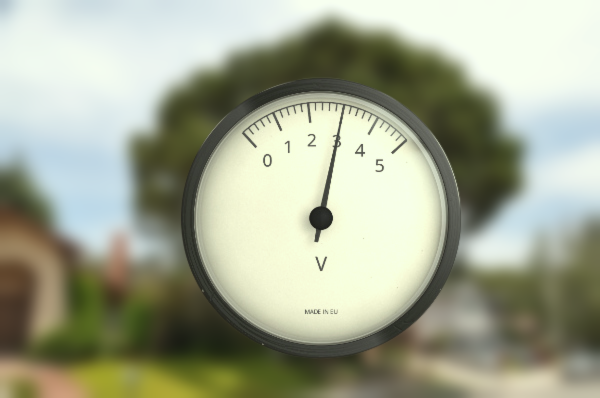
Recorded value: 3,V
